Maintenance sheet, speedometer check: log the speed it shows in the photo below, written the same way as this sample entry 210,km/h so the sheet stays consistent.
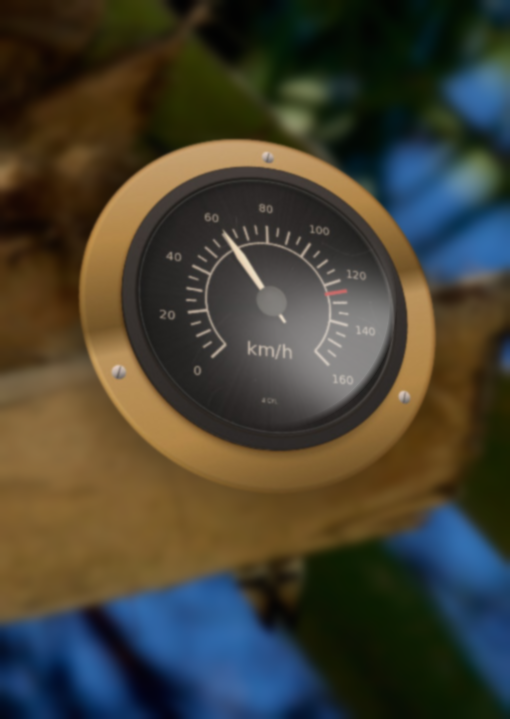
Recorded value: 60,km/h
